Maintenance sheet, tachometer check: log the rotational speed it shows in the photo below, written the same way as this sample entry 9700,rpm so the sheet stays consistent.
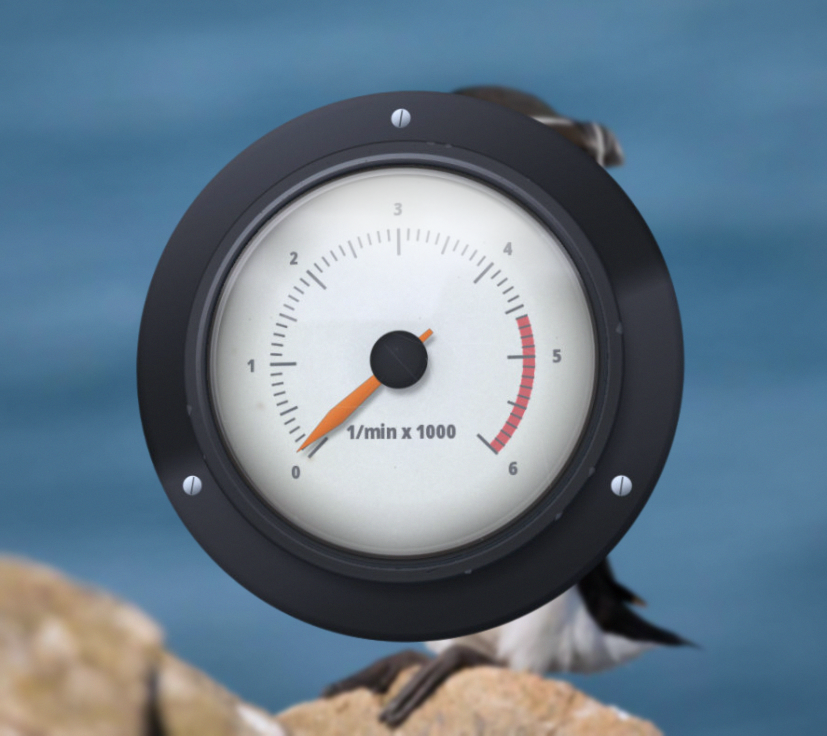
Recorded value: 100,rpm
